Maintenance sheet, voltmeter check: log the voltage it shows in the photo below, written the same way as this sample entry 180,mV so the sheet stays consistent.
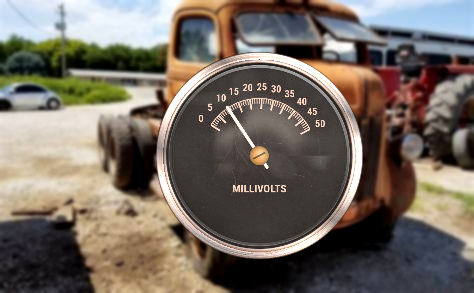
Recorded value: 10,mV
